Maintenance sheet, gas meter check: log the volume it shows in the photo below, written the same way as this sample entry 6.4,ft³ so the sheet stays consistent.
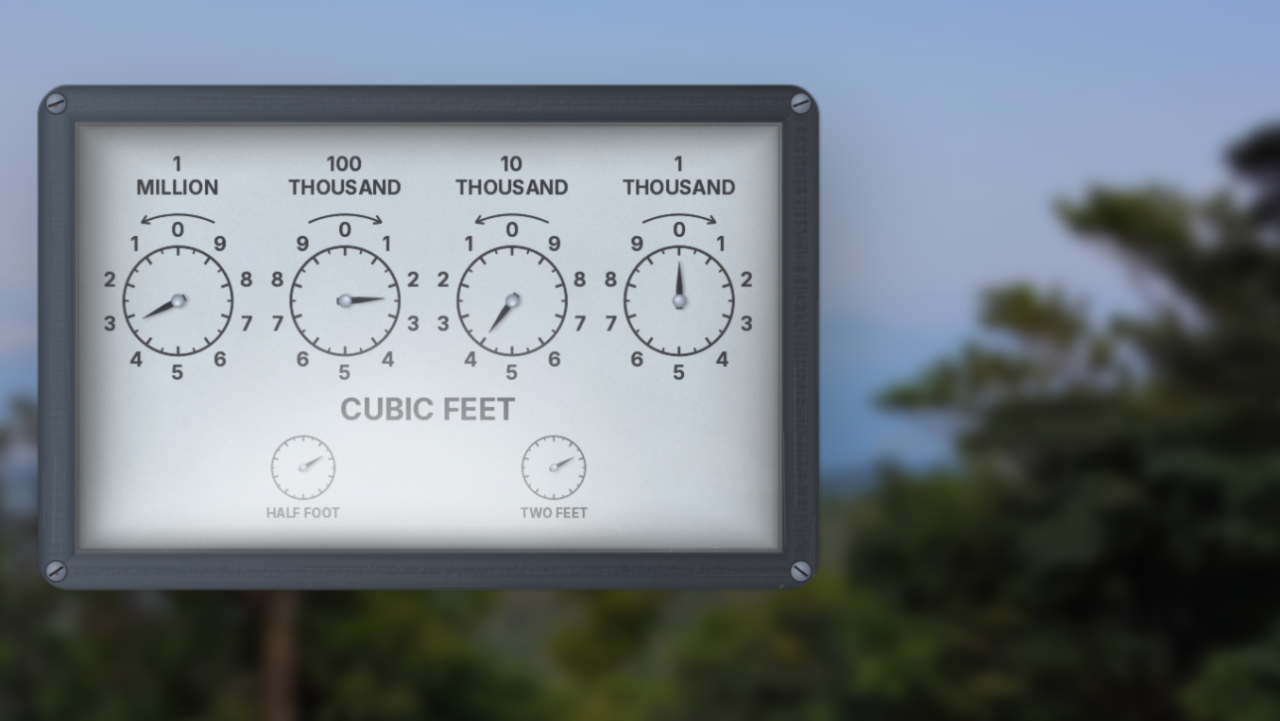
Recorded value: 324000,ft³
